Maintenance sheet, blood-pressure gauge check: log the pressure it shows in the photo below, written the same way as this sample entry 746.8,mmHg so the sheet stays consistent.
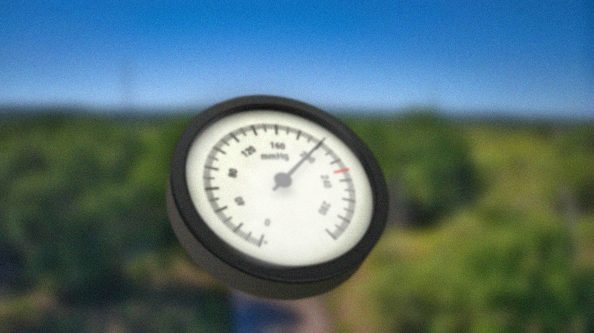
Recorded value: 200,mmHg
